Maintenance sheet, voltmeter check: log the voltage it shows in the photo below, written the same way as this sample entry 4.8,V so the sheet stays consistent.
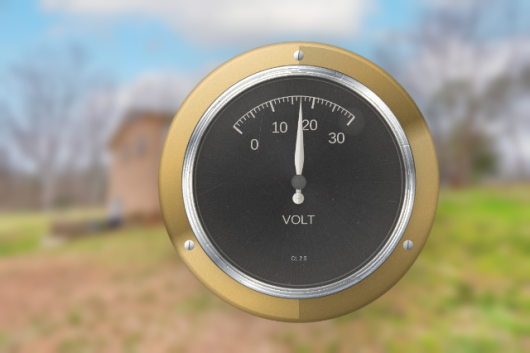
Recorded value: 17,V
